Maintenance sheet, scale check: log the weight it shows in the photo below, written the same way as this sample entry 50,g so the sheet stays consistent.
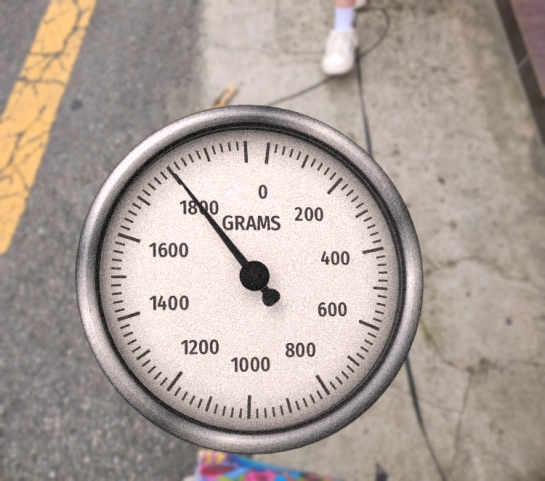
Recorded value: 1800,g
